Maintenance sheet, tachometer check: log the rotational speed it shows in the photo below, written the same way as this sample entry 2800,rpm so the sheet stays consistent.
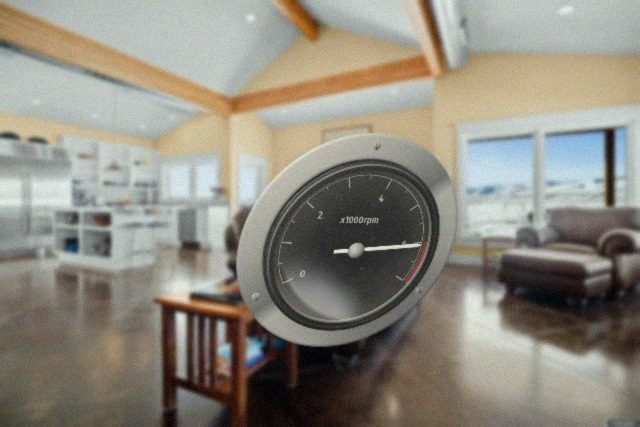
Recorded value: 6000,rpm
